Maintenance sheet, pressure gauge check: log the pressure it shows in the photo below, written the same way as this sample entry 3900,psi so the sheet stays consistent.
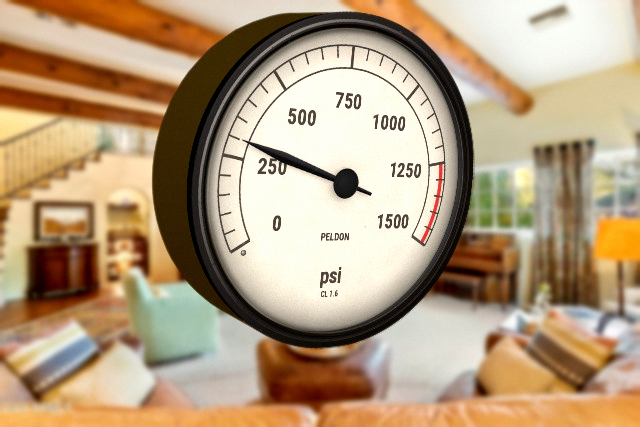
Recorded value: 300,psi
